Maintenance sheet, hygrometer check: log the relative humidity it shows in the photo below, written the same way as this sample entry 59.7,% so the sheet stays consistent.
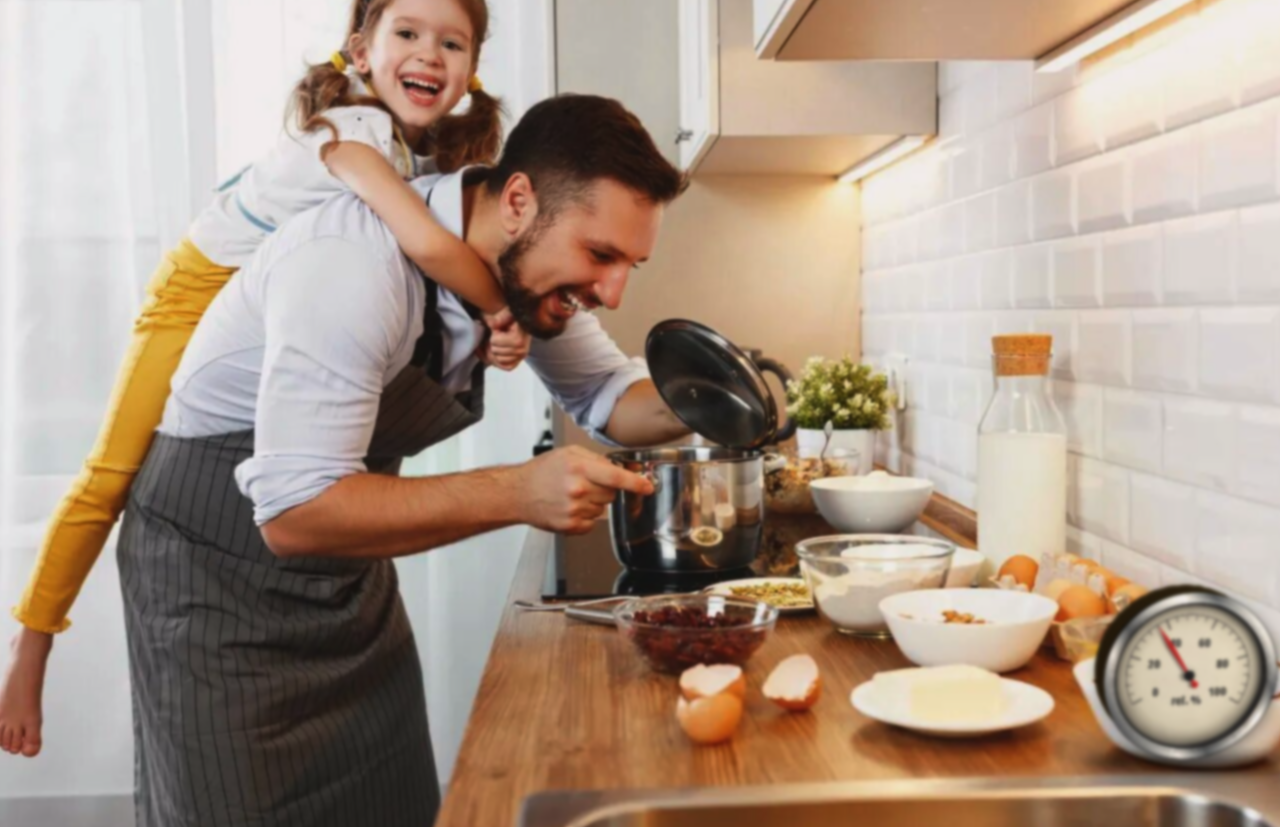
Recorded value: 36,%
